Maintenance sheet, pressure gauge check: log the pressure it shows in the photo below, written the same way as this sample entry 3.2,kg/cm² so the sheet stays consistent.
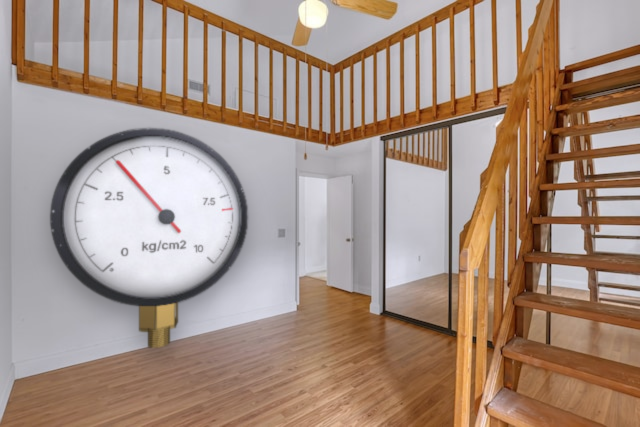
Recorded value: 3.5,kg/cm²
